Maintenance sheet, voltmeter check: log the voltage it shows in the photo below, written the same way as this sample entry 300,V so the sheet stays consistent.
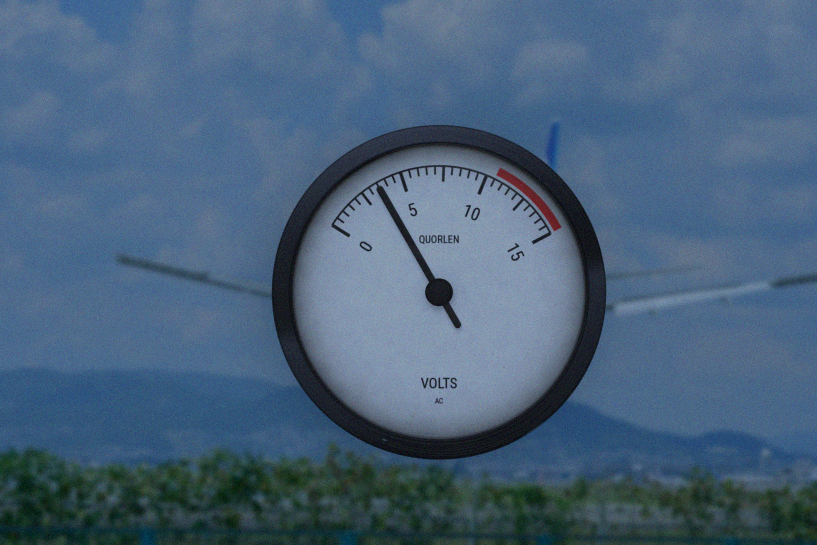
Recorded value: 3.5,V
